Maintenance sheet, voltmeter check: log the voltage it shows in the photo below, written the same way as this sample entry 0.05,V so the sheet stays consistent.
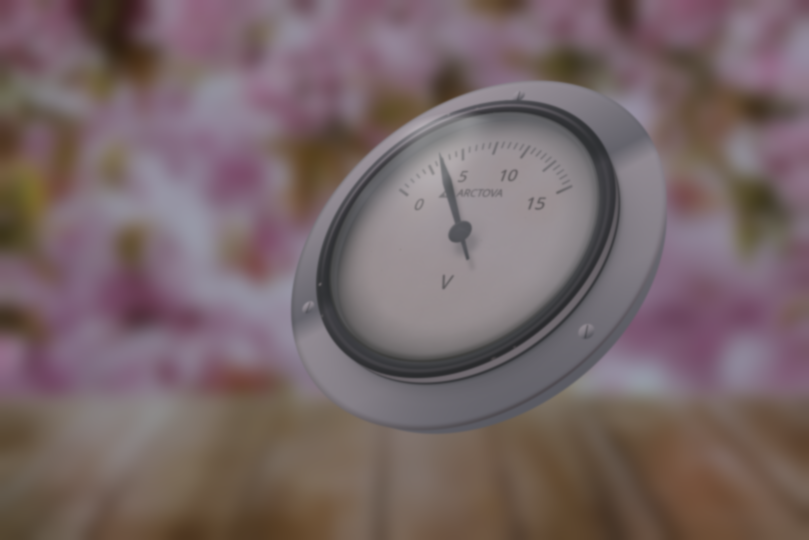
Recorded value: 3.5,V
